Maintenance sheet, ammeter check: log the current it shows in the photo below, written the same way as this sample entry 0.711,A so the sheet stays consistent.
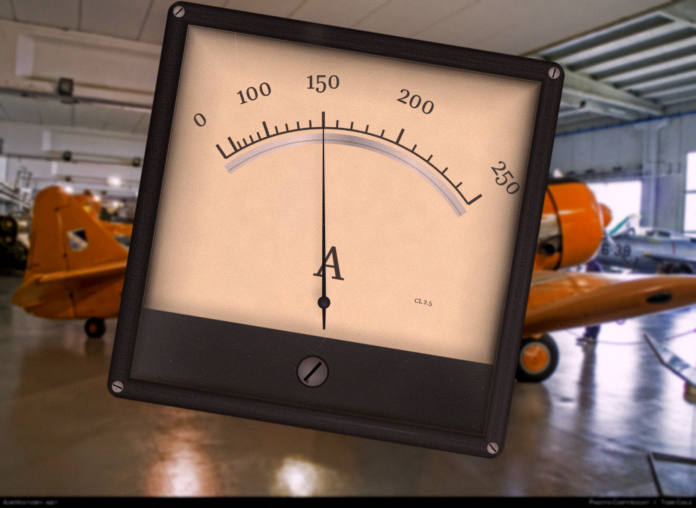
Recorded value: 150,A
